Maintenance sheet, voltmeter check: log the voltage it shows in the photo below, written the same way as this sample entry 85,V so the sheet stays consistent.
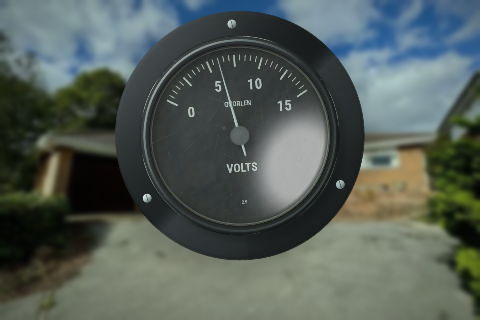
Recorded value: 6,V
